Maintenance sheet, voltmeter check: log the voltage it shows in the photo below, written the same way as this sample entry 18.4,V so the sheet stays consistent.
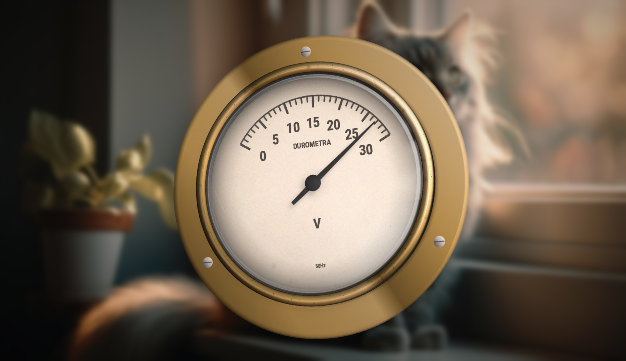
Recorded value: 27,V
